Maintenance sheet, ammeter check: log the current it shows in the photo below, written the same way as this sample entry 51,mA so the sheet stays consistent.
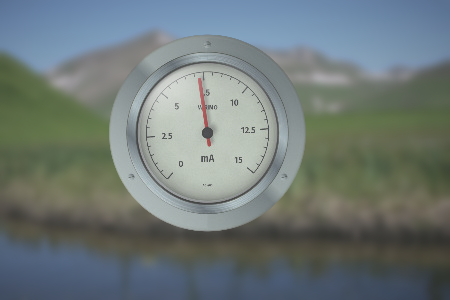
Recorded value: 7.25,mA
